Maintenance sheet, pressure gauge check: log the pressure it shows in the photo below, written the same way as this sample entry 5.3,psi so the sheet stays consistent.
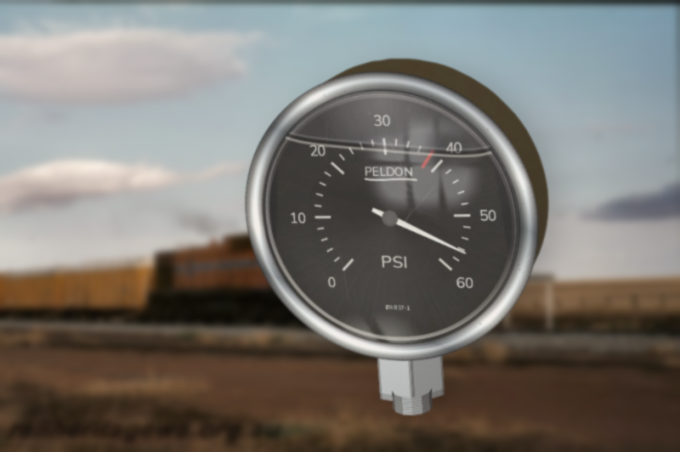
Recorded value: 56,psi
